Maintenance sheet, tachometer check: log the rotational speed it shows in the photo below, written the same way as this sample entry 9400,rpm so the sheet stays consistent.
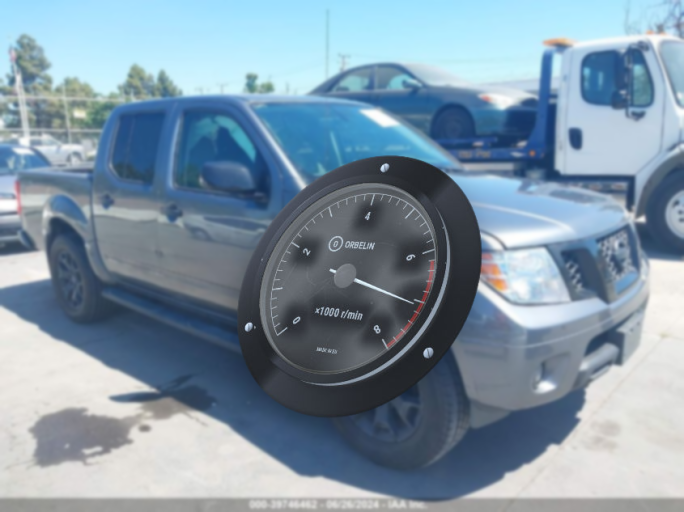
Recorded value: 7100,rpm
